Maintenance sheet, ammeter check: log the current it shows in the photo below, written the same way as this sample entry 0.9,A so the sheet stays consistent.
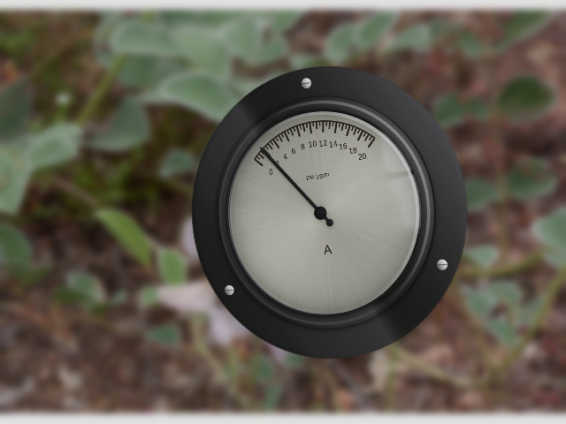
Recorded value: 2,A
